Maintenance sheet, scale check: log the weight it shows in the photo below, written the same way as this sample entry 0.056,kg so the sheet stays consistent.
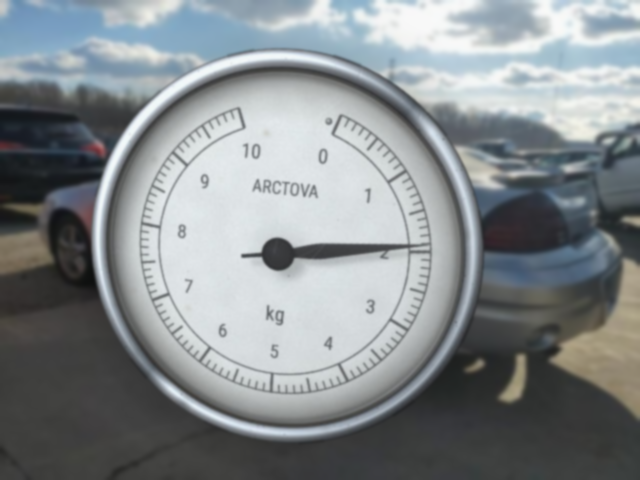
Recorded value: 1.9,kg
